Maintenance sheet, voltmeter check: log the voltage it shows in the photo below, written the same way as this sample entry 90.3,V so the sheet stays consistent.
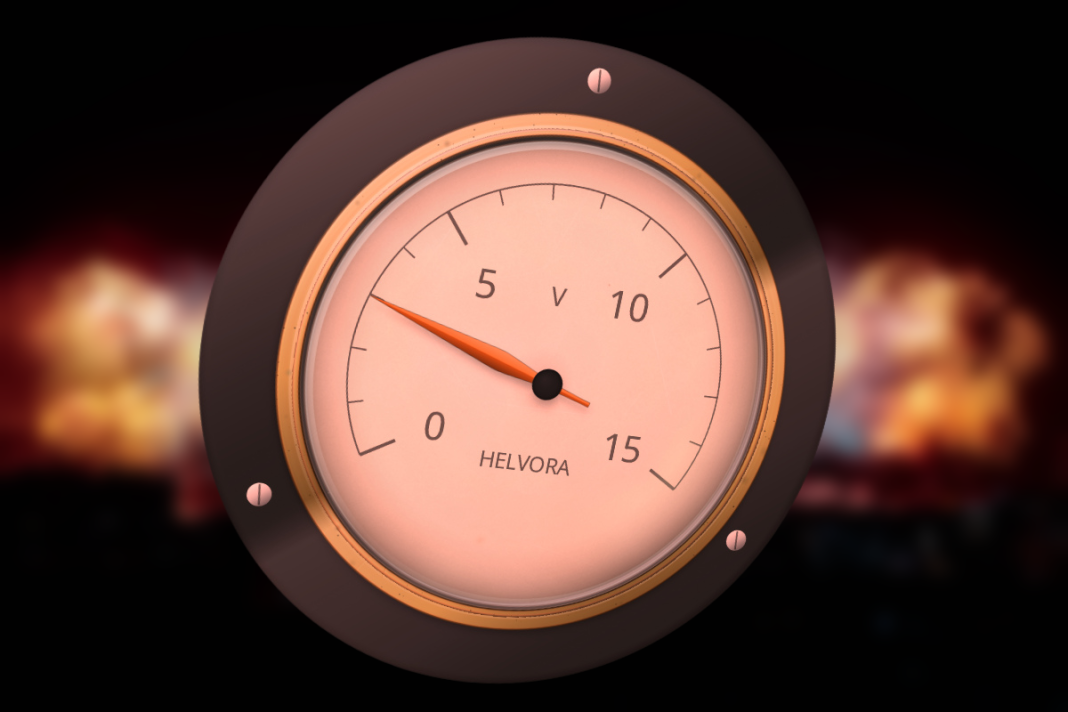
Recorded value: 3,V
